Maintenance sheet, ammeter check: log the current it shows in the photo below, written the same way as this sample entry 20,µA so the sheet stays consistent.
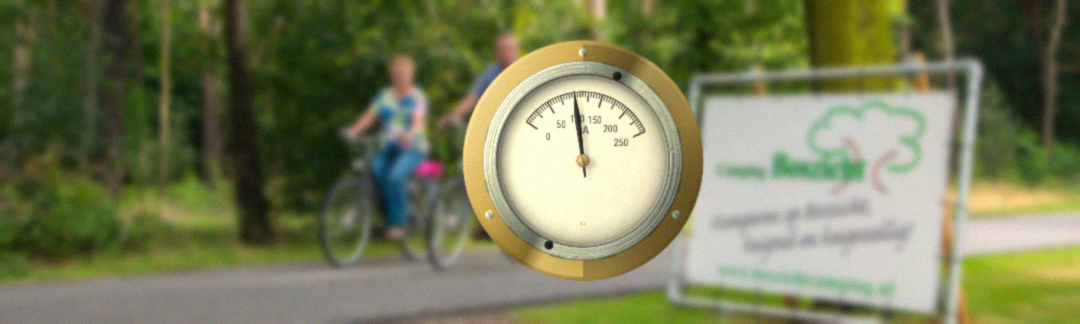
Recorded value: 100,µA
